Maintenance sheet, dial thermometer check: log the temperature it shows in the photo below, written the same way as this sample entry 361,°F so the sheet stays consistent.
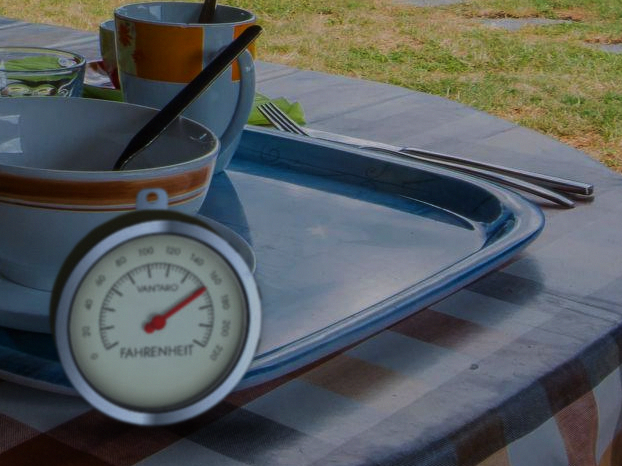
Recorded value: 160,°F
